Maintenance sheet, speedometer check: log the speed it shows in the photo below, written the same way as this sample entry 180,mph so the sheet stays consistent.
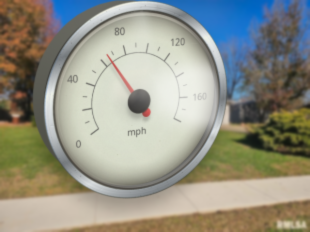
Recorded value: 65,mph
